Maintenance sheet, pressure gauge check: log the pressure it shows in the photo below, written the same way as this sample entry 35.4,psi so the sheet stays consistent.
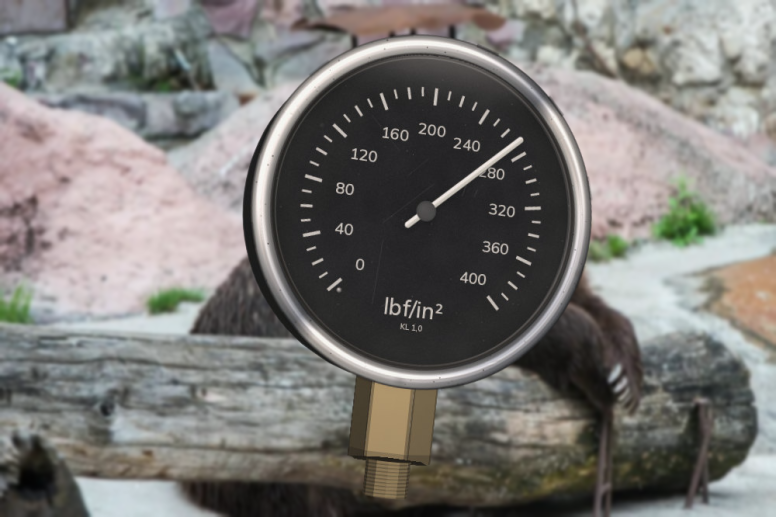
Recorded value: 270,psi
